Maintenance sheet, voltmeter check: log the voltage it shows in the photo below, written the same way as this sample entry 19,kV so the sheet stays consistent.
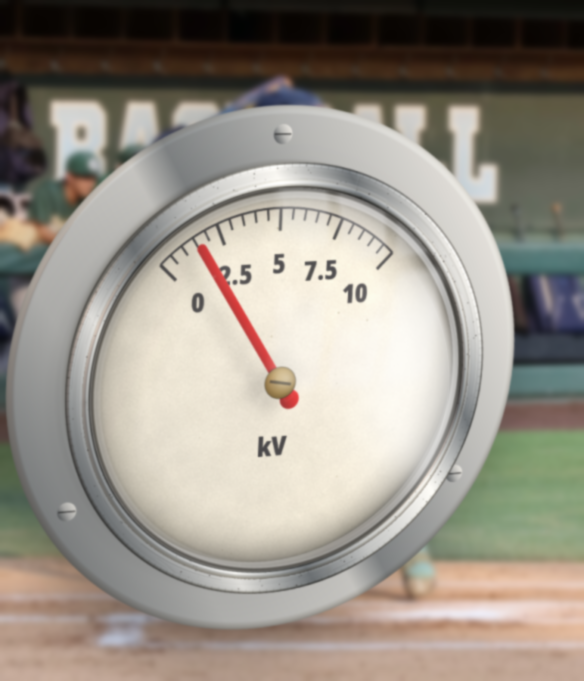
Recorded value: 1.5,kV
